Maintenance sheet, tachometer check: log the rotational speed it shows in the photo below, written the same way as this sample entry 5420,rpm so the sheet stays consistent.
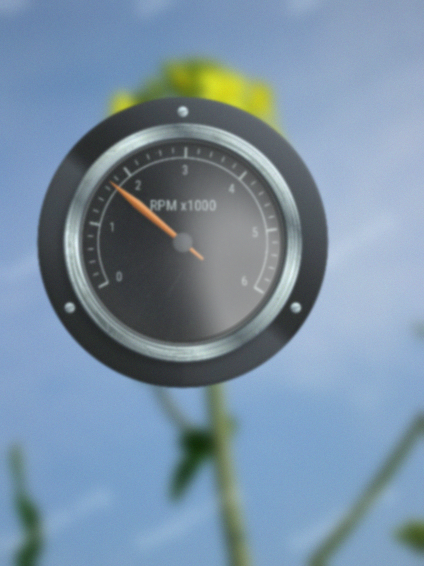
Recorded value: 1700,rpm
